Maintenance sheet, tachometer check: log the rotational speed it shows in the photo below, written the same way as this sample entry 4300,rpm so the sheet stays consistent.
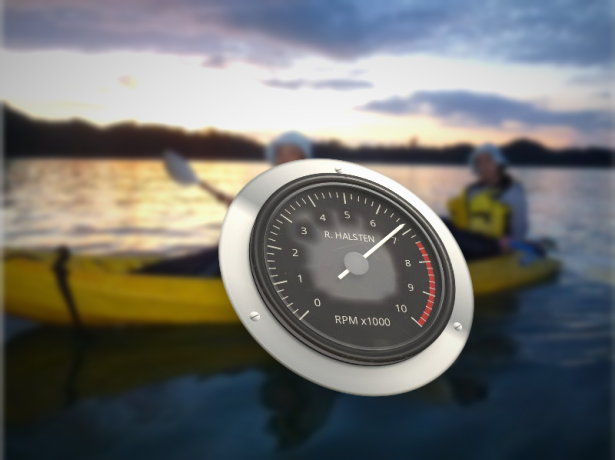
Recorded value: 6800,rpm
